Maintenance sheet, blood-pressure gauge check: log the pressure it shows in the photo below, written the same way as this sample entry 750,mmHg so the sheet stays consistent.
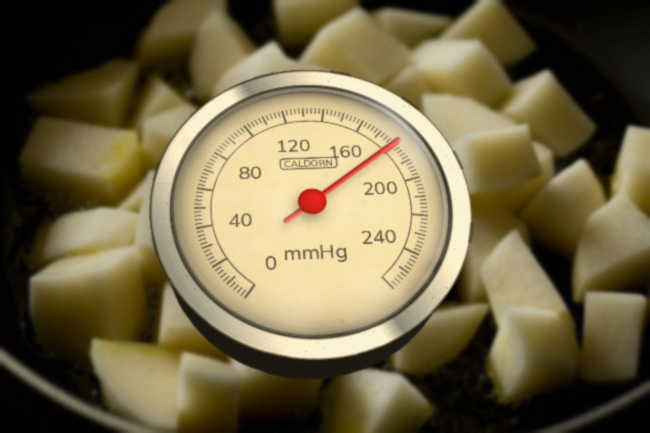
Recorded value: 180,mmHg
